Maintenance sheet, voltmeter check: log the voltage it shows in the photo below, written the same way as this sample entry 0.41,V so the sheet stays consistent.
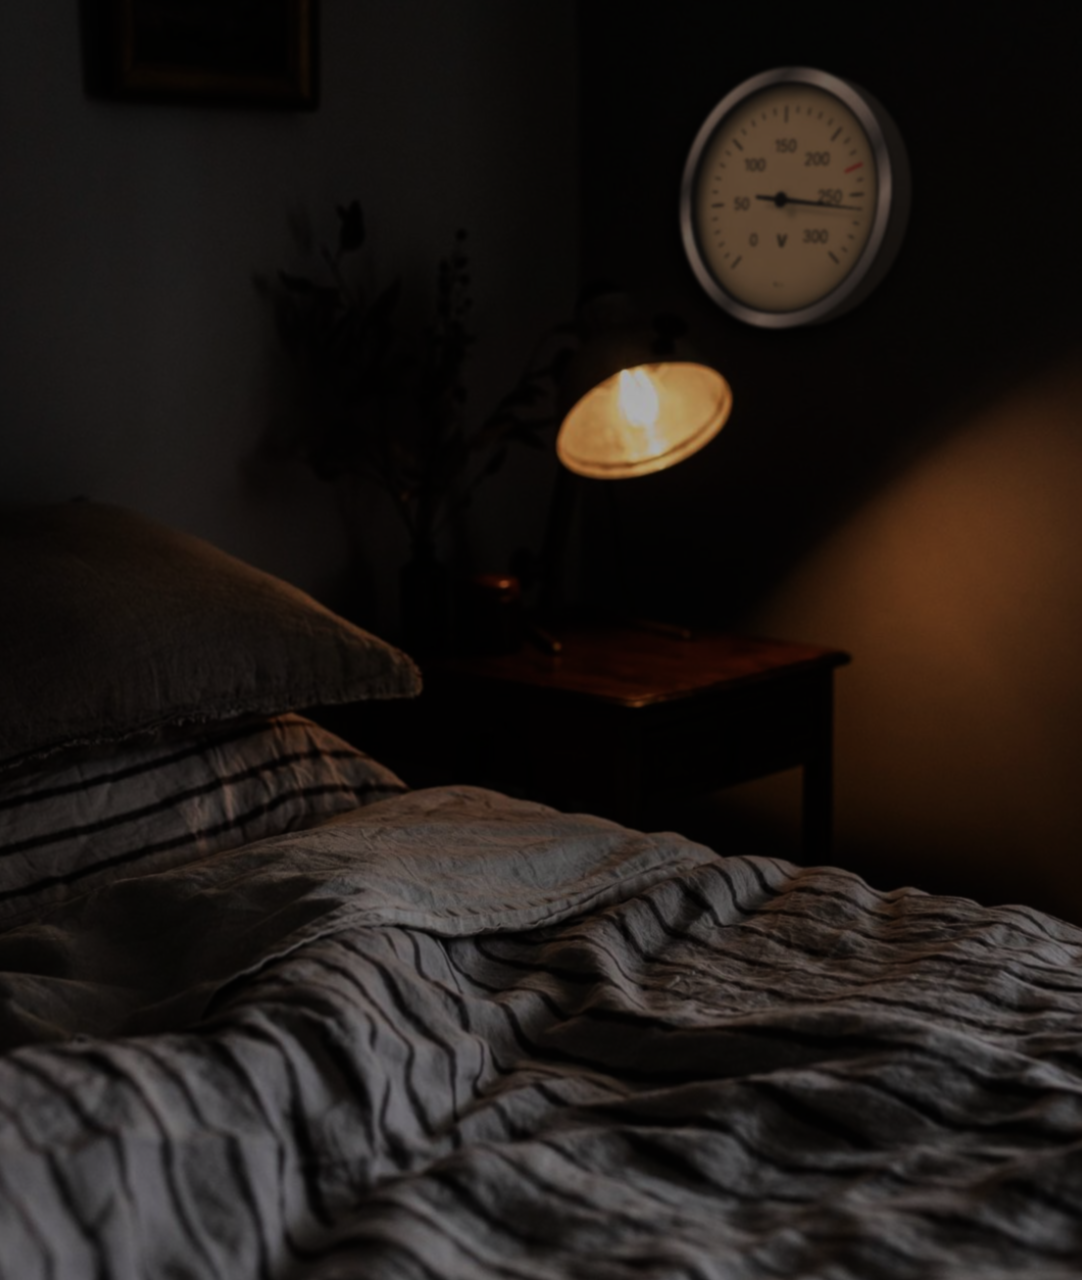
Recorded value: 260,V
